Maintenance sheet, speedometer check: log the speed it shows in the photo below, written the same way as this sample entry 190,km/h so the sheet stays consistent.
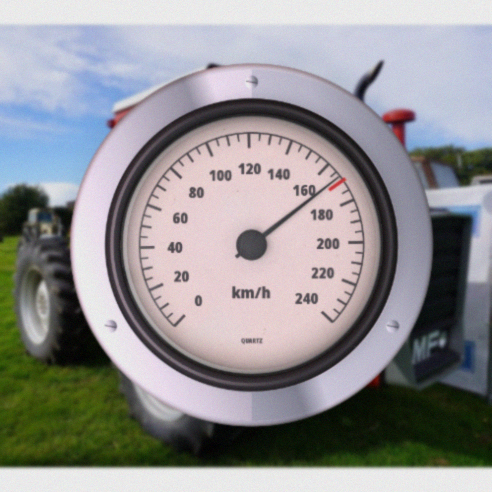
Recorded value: 167.5,km/h
